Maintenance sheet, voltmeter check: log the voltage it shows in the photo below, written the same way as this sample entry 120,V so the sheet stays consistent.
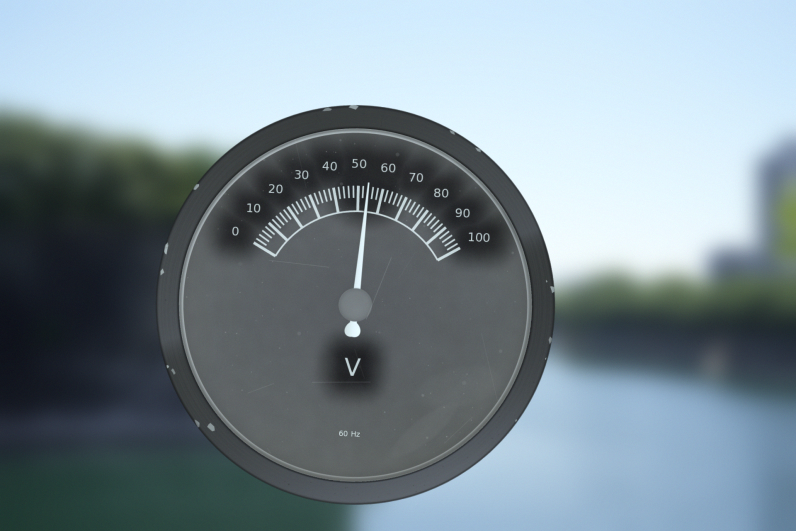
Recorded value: 54,V
